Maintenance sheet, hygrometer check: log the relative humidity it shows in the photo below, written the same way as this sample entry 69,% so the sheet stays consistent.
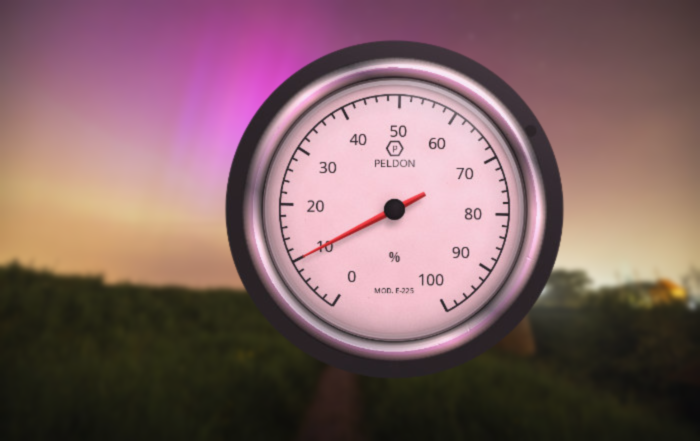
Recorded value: 10,%
